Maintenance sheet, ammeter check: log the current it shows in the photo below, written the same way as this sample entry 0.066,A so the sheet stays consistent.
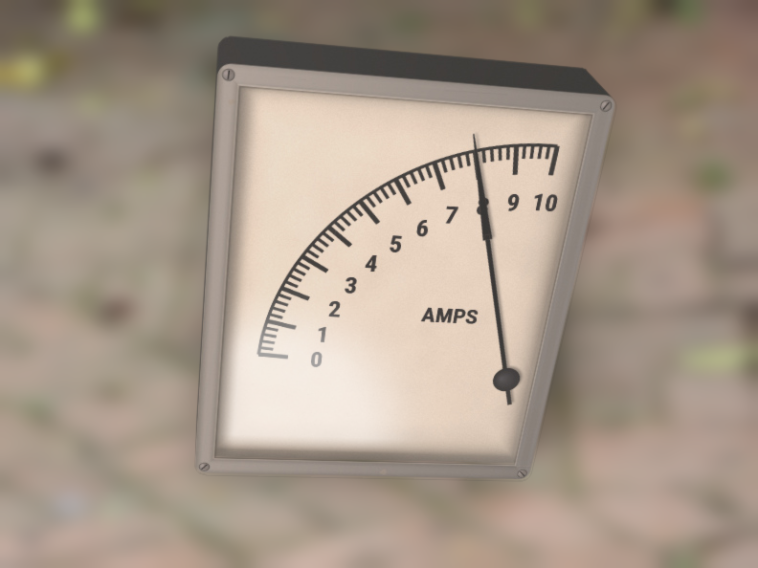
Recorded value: 8,A
